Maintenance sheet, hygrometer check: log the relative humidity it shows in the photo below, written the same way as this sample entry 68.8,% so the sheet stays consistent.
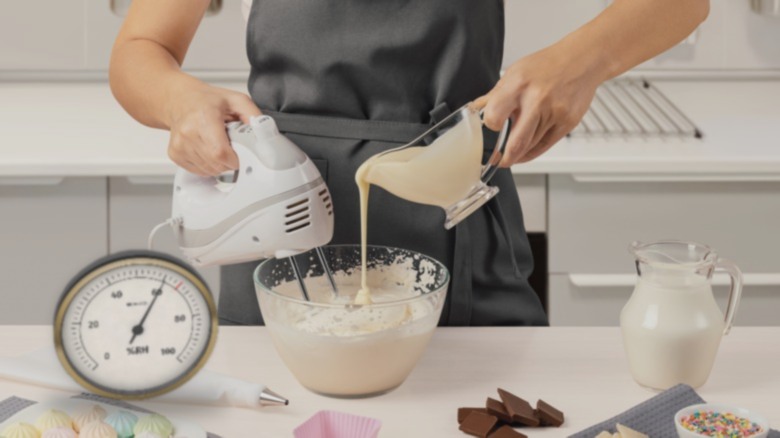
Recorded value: 60,%
